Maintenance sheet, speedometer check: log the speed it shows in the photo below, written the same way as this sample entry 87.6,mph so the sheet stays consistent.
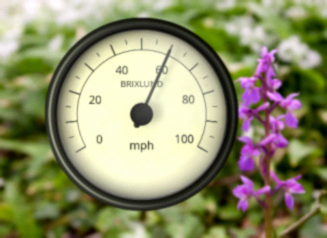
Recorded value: 60,mph
